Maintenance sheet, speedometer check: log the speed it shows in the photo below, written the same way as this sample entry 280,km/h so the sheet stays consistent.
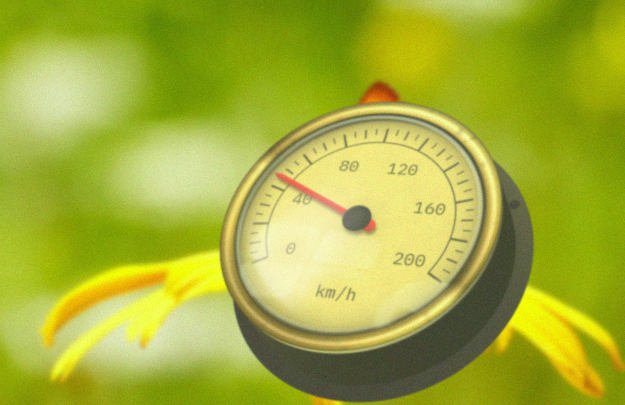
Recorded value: 45,km/h
